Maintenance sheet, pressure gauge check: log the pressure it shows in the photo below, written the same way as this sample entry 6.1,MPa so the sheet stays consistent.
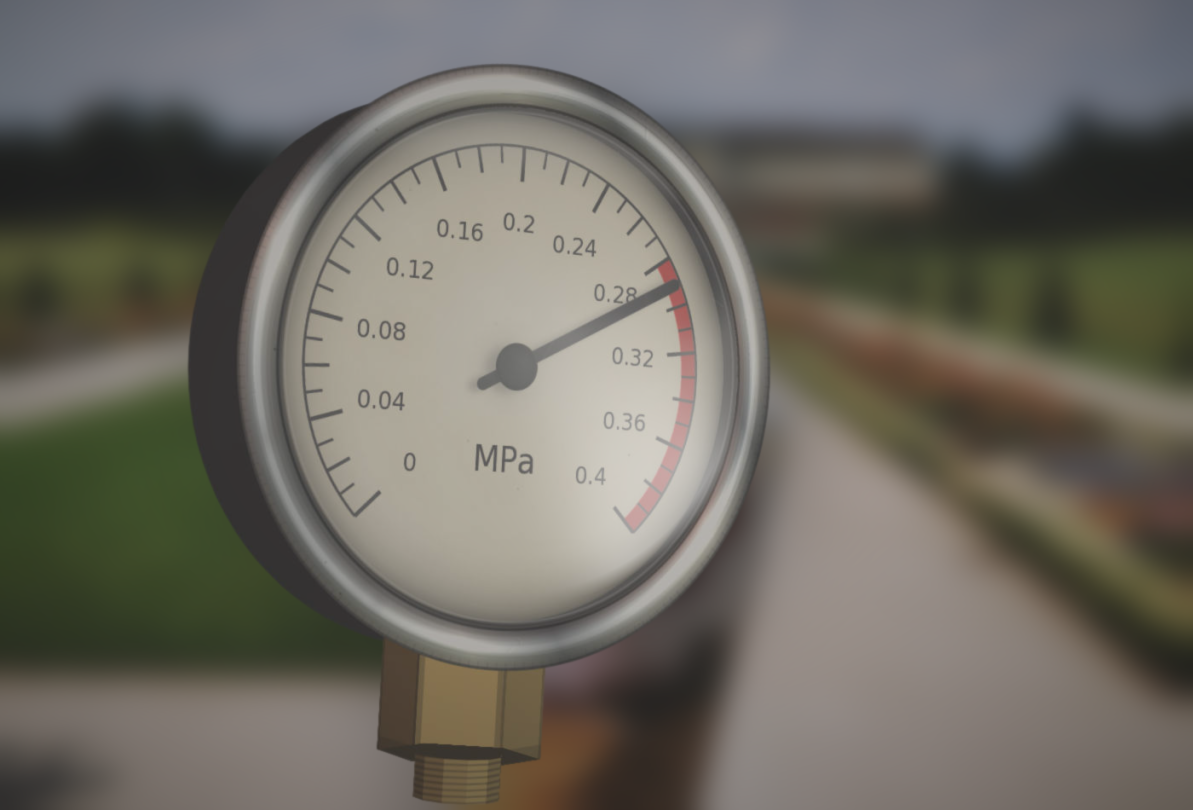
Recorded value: 0.29,MPa
